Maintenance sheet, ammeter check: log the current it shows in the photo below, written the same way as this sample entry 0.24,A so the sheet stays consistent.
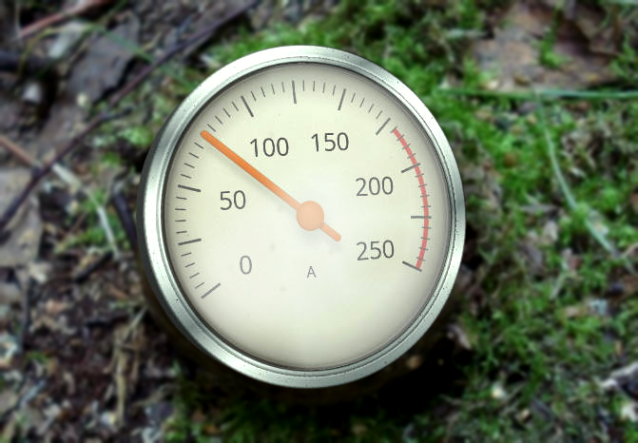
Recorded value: 75,A
